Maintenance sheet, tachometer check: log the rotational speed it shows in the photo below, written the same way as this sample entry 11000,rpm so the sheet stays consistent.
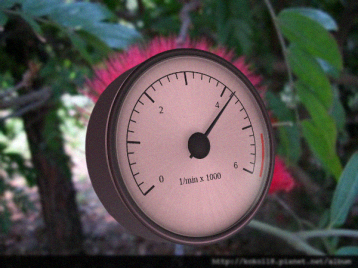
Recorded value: 4200,rpm
